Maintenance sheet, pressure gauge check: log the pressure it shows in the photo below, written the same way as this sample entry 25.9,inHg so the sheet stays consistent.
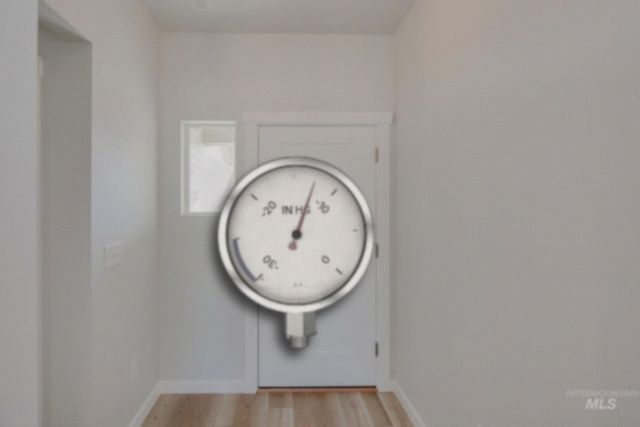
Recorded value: -12.5,inHg
